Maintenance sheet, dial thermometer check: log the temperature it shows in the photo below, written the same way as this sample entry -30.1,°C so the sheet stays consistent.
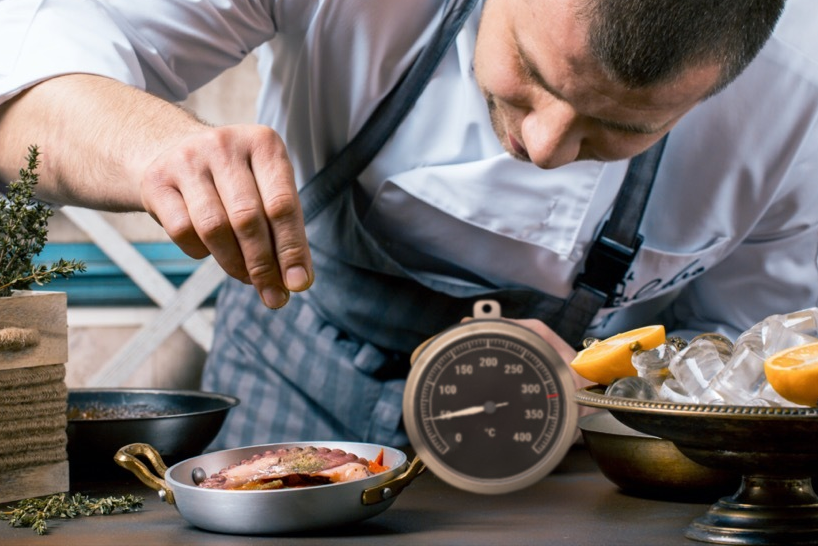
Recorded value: 50,°C
